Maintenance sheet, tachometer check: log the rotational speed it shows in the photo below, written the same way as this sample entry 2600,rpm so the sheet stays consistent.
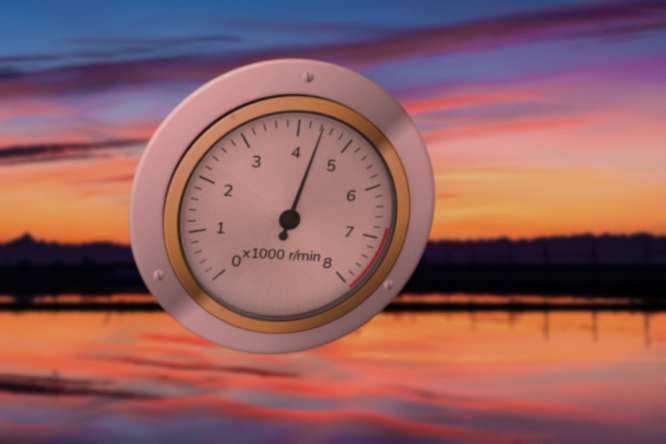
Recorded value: 4400,rpm
